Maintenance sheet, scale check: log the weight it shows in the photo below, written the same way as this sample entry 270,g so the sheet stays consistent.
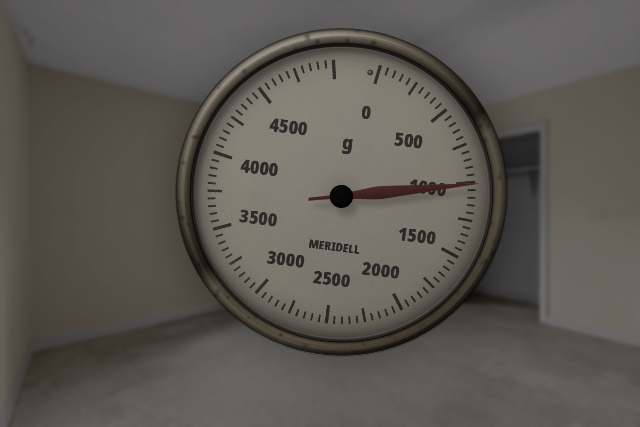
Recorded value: 1000,g
